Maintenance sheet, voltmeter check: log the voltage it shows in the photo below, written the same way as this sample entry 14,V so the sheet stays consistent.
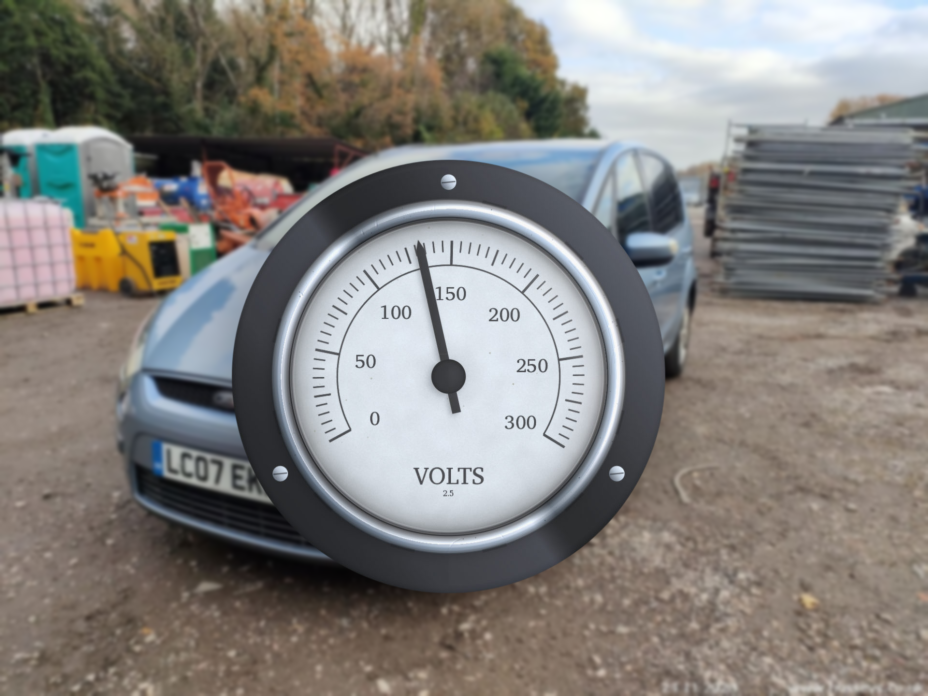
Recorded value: 132.5,V
